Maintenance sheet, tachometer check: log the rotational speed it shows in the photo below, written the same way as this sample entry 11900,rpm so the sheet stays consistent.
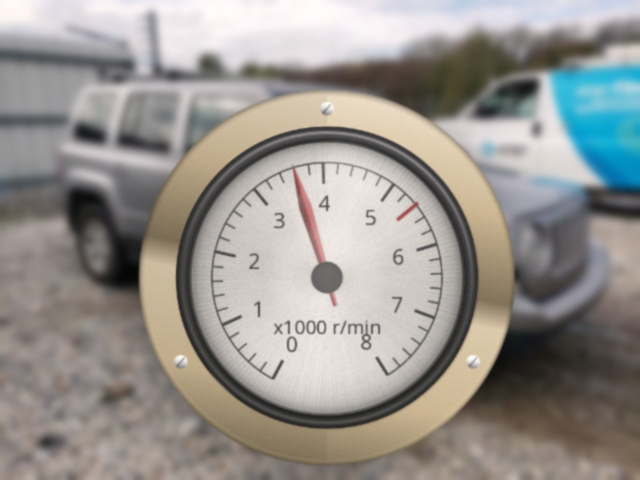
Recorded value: 3600,rpm
